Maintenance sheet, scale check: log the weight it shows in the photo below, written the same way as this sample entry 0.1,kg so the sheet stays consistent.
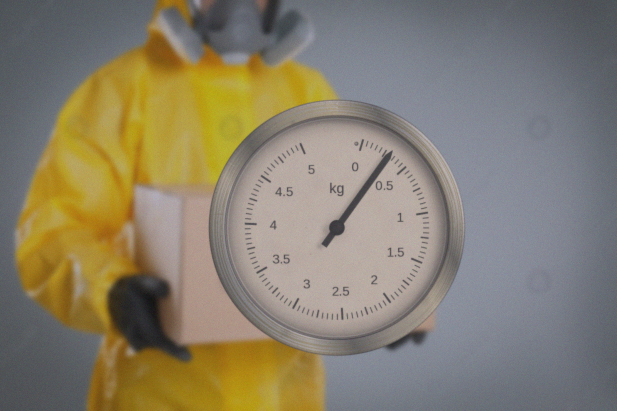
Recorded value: 0.3,kg
